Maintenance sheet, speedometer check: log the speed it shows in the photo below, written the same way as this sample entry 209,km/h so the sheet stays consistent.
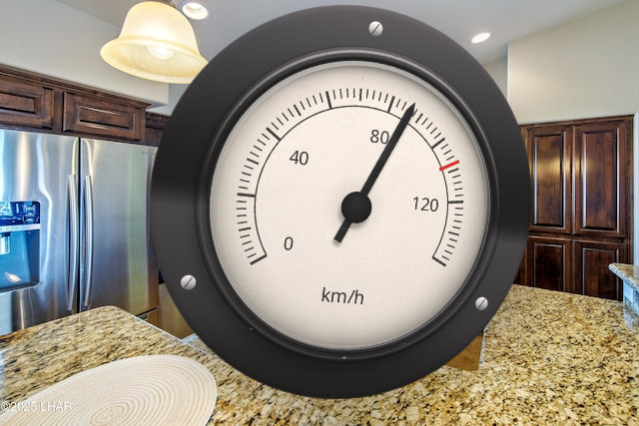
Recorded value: 86,km/h
